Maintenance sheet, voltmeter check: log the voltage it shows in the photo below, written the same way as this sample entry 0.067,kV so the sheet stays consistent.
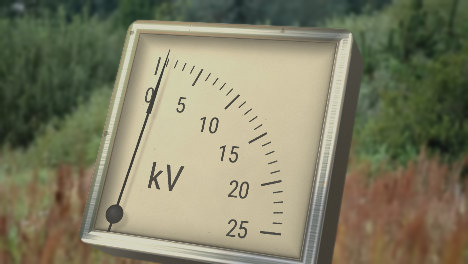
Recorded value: 1,kV
